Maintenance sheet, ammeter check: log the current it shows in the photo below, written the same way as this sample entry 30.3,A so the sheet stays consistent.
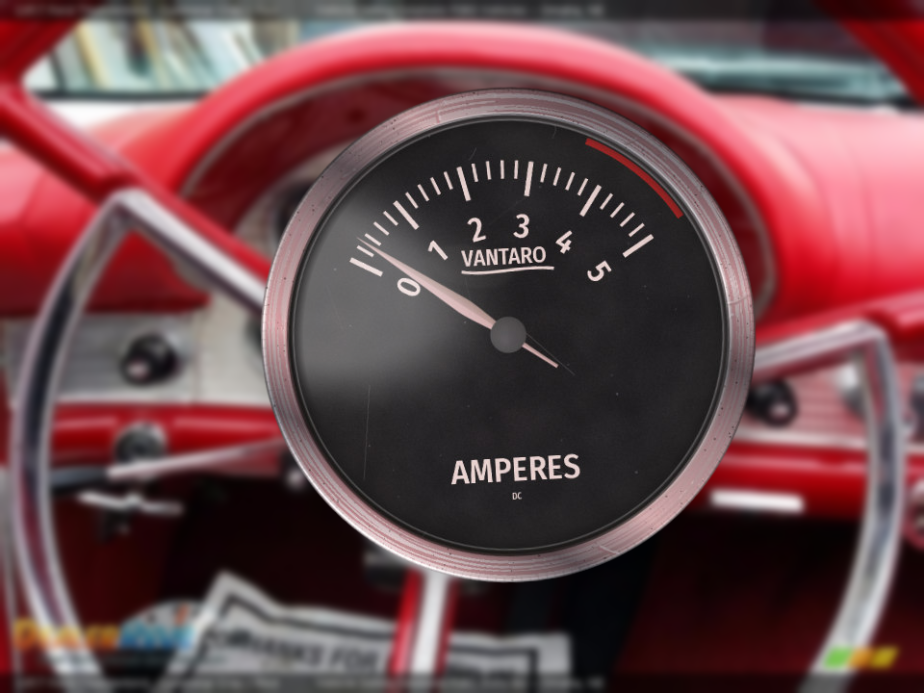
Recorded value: 0.3,A
